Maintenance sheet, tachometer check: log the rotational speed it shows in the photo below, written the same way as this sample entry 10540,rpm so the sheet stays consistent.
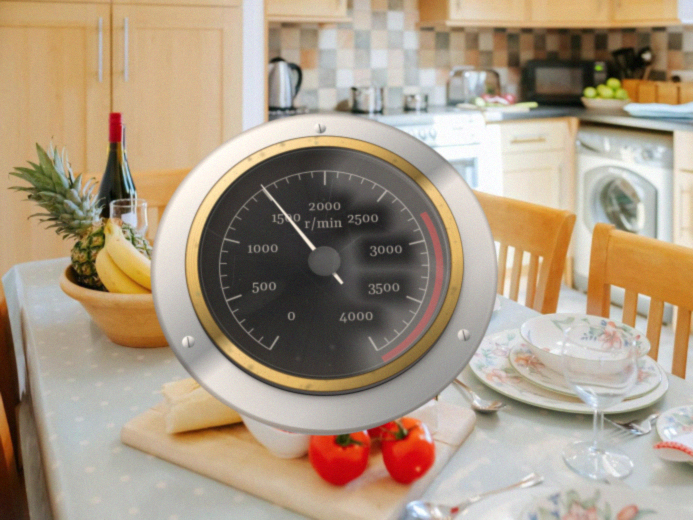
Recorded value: 1500,rpm
